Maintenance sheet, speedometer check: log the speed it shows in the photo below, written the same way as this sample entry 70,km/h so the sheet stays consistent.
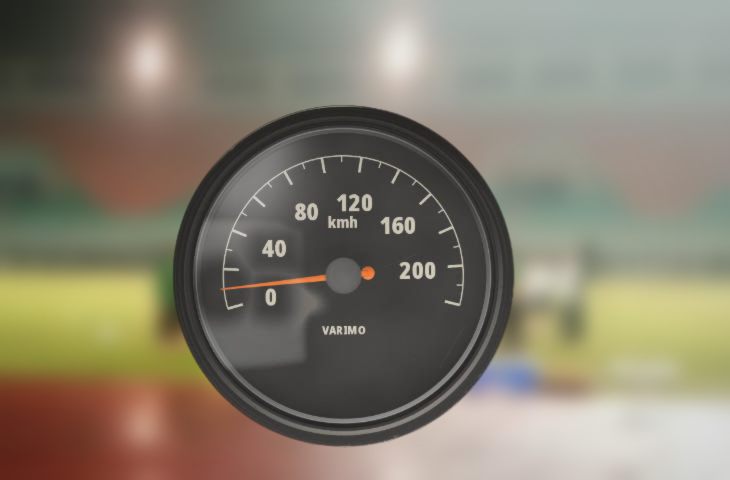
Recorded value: 10,km/h
